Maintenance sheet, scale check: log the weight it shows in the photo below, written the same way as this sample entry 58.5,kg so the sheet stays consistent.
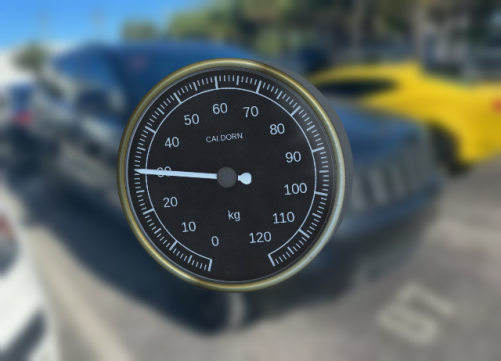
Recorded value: 30,kg
